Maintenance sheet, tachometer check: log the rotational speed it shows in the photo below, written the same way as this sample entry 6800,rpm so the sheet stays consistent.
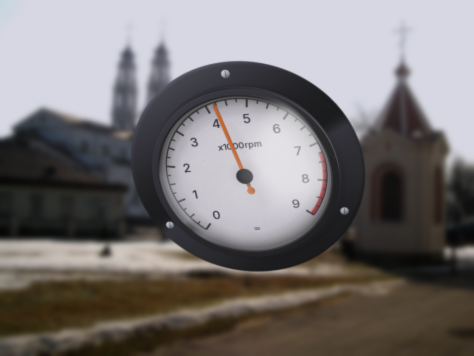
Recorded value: 4250,rpm
